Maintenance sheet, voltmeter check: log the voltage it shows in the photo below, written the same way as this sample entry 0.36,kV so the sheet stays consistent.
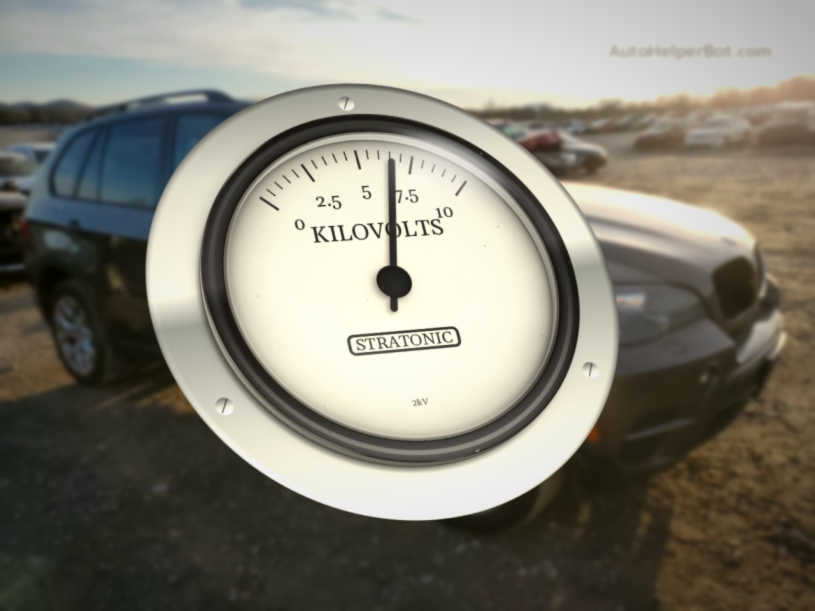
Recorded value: 6.5,kV
